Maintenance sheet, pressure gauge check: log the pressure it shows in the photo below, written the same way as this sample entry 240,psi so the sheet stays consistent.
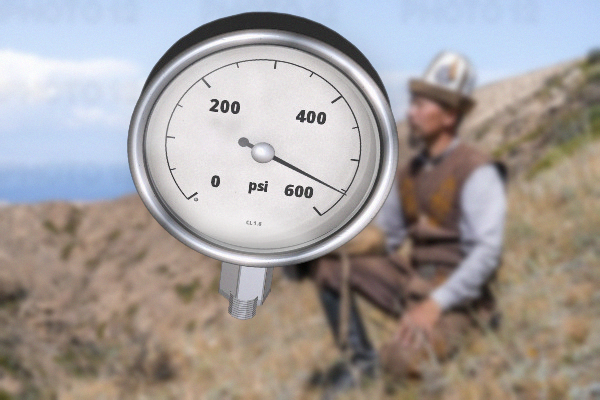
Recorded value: 550,psi
